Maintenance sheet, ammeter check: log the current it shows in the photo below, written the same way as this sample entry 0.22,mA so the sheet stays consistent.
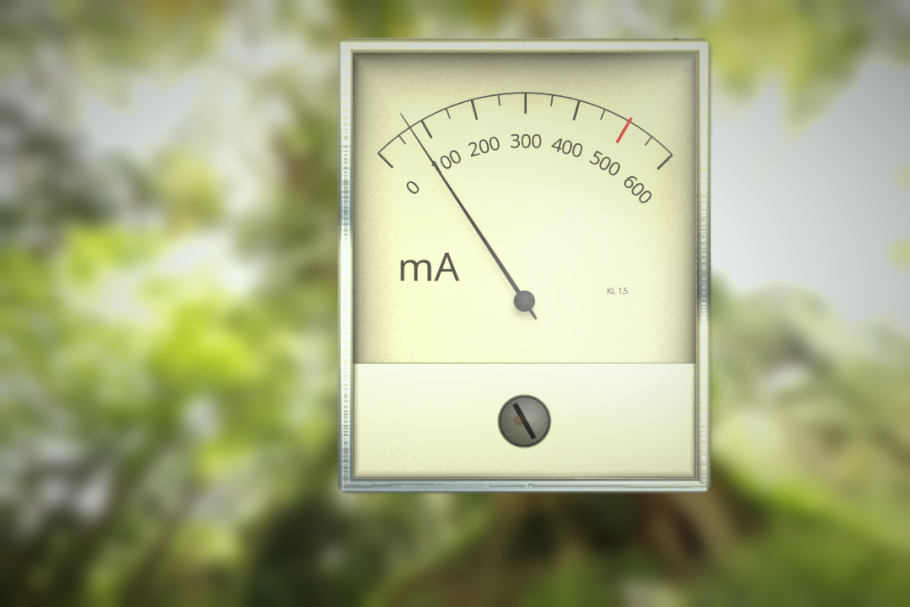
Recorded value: 75,mA
